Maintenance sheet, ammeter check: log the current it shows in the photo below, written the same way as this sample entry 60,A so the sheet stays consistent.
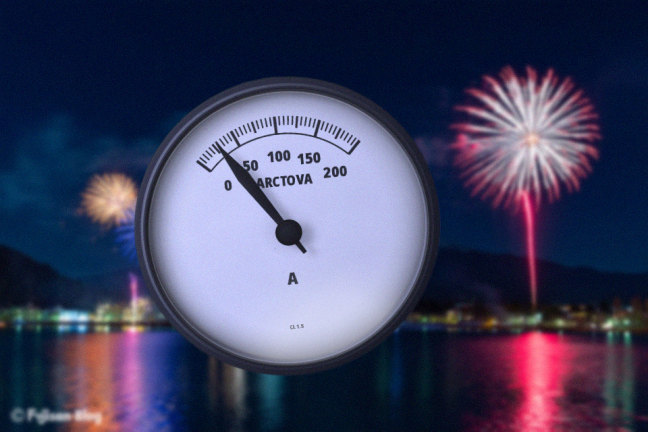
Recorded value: 30,A
